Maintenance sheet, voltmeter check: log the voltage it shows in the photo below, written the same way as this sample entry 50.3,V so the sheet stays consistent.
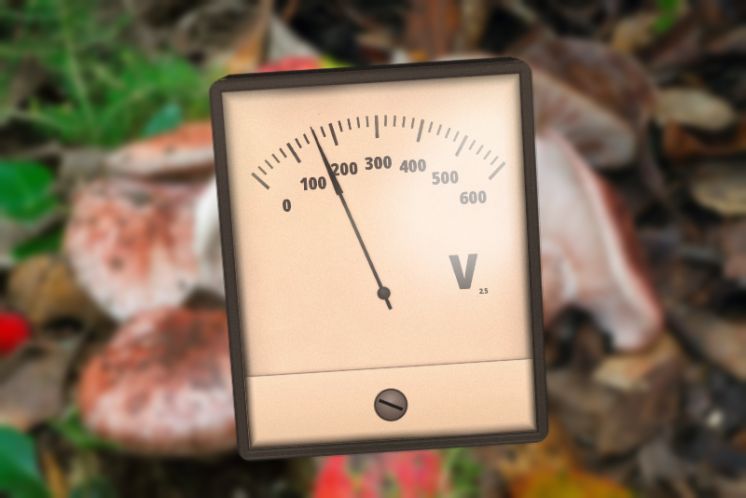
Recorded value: 160,V
